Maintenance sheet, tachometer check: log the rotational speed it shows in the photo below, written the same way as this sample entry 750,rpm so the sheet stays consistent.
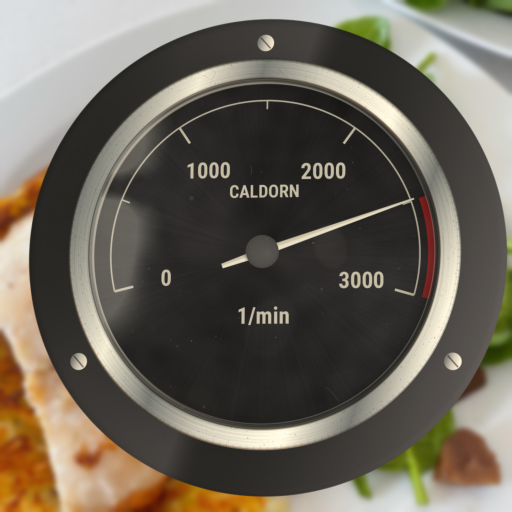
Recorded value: 2500,rpm
